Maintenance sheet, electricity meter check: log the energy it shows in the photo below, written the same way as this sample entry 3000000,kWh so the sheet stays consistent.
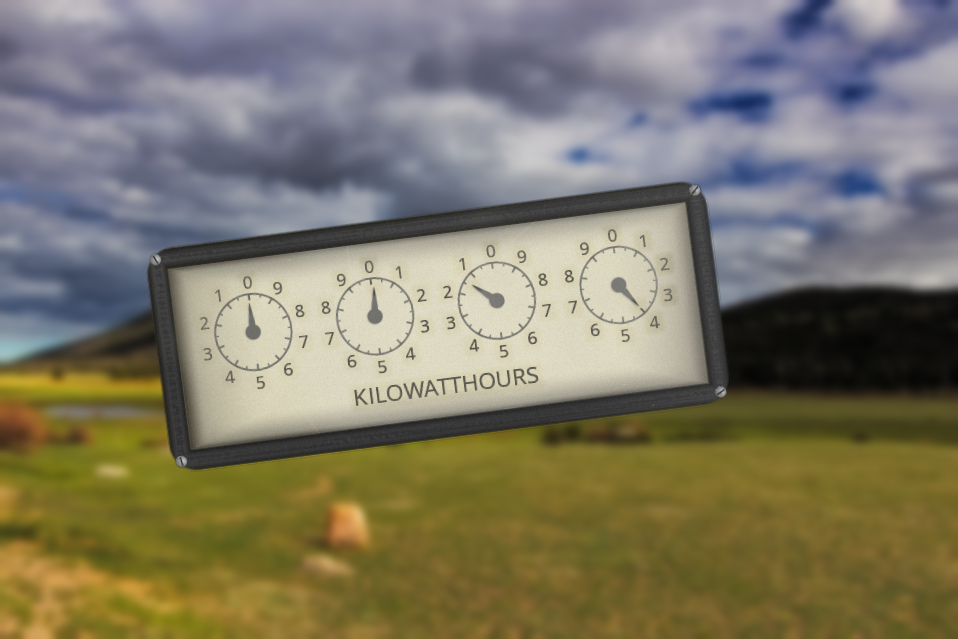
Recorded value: 14,kWh
